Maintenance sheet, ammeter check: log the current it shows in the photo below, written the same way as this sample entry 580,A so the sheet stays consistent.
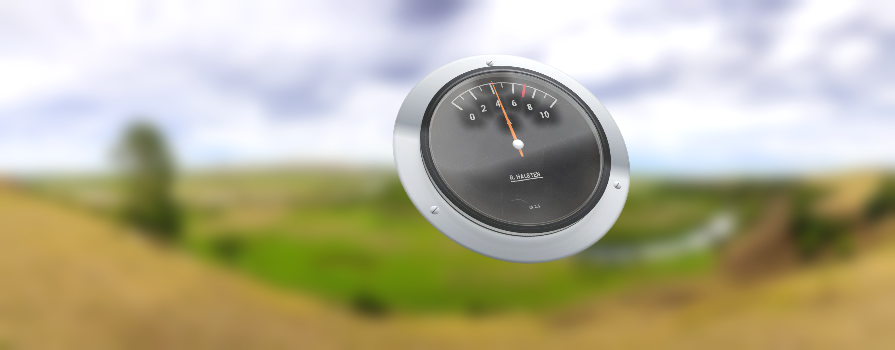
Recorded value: 4,A
